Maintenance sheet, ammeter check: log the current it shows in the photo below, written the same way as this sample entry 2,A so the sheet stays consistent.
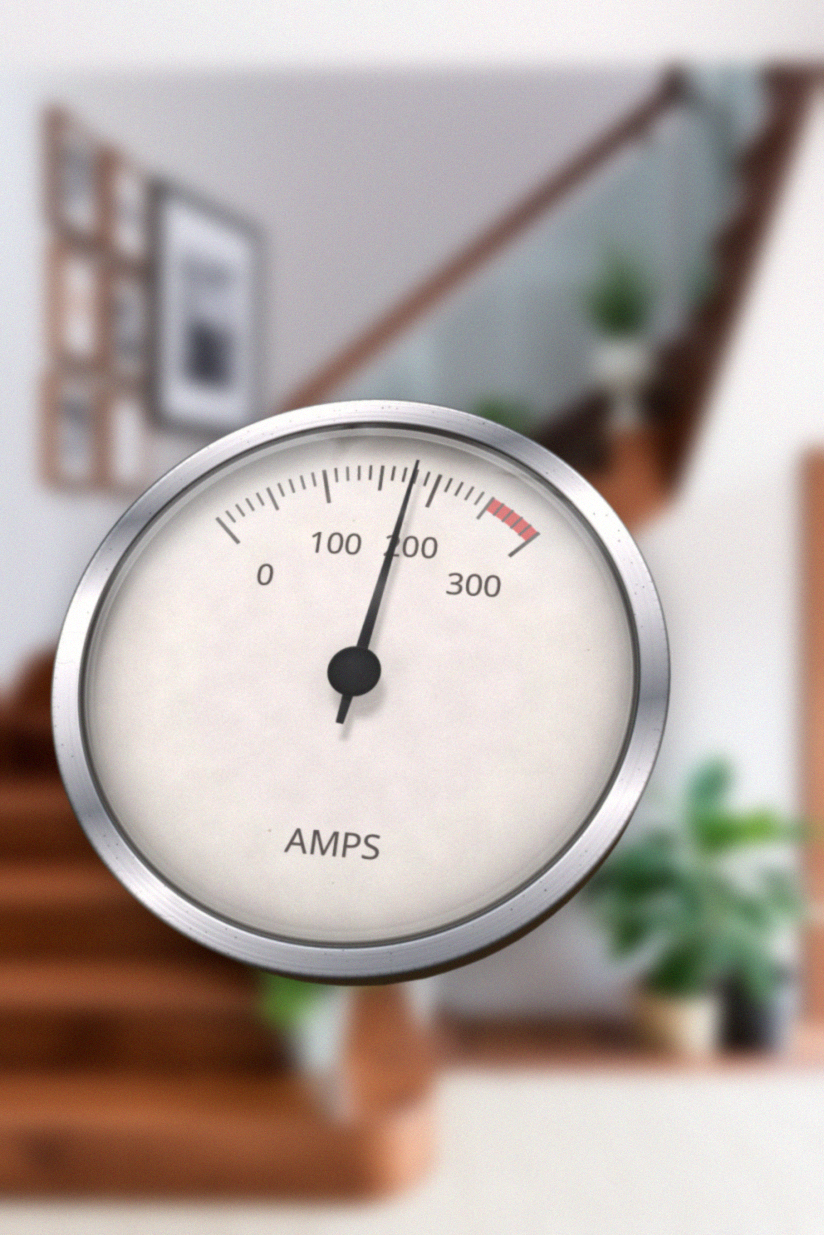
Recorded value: 180,A
